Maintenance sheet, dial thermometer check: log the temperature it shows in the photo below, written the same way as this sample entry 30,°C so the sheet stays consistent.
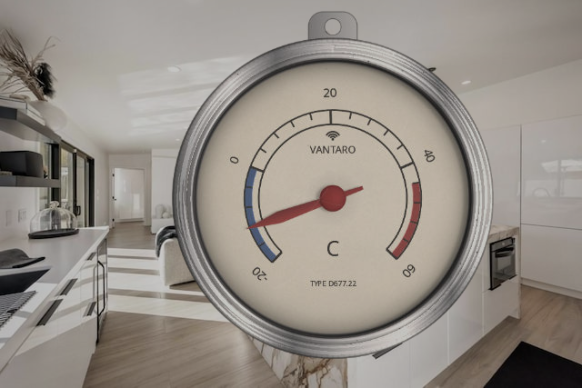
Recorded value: -12,°C
